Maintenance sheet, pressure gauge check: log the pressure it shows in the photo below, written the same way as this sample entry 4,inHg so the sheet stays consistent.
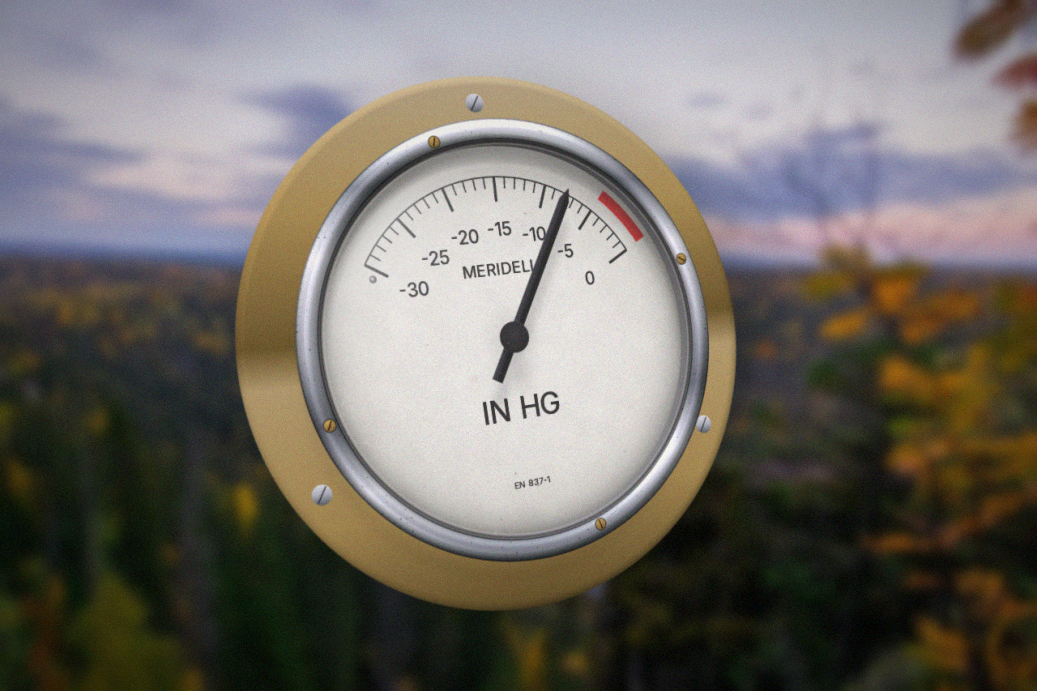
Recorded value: -8,inHg
